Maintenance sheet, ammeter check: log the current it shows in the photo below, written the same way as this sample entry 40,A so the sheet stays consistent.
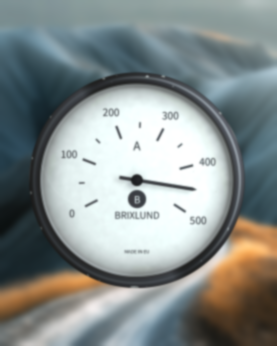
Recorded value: 450,A
